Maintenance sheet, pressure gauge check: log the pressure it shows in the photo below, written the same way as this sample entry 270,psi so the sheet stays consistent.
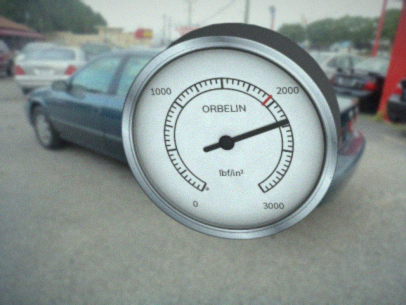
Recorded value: 2200,psi
